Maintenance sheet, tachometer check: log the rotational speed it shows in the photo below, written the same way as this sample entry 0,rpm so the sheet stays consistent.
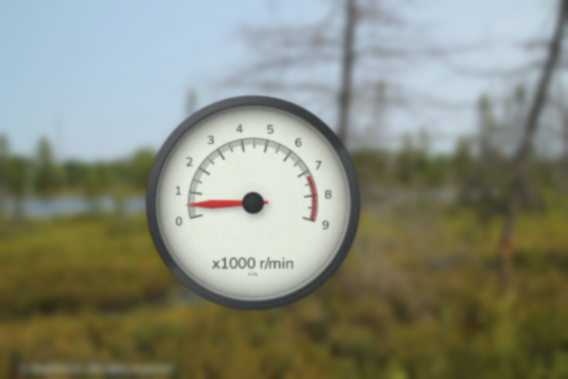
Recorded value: 500,rpm
